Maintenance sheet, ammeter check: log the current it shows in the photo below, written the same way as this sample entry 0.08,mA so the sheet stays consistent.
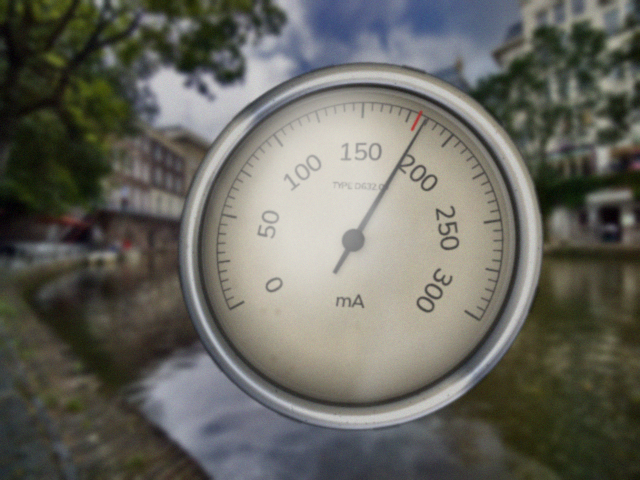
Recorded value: 185,mA
